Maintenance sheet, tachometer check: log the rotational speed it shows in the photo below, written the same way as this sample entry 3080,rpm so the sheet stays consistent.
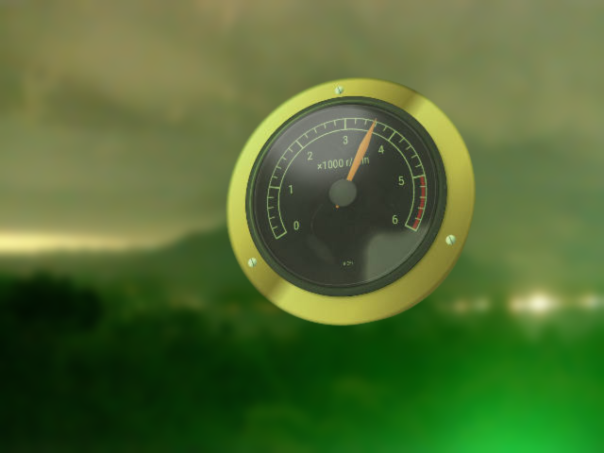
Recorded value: 3600,rpm
